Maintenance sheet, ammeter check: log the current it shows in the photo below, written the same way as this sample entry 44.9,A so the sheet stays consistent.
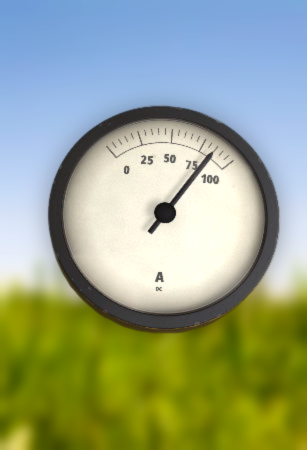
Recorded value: 85,A
